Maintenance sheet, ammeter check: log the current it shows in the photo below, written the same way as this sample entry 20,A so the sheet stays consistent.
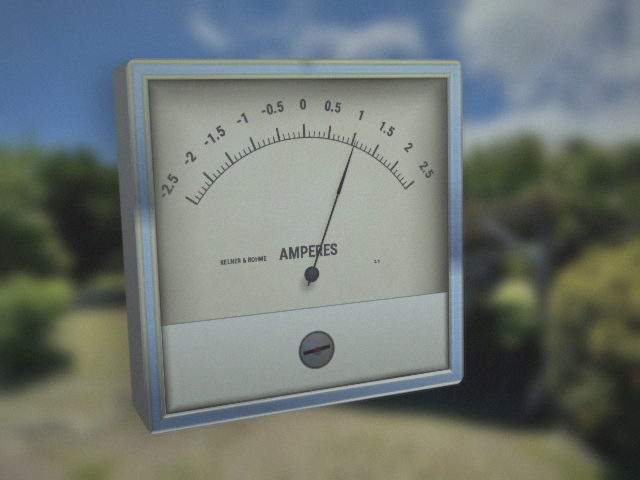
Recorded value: 1,A
